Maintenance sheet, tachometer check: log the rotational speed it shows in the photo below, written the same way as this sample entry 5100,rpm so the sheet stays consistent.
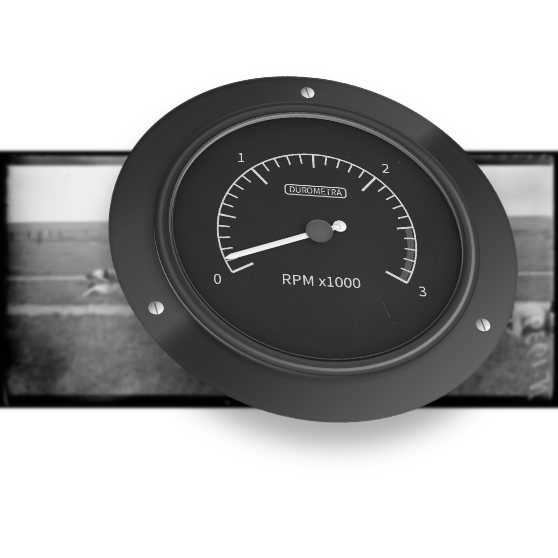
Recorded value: 100,rpm
